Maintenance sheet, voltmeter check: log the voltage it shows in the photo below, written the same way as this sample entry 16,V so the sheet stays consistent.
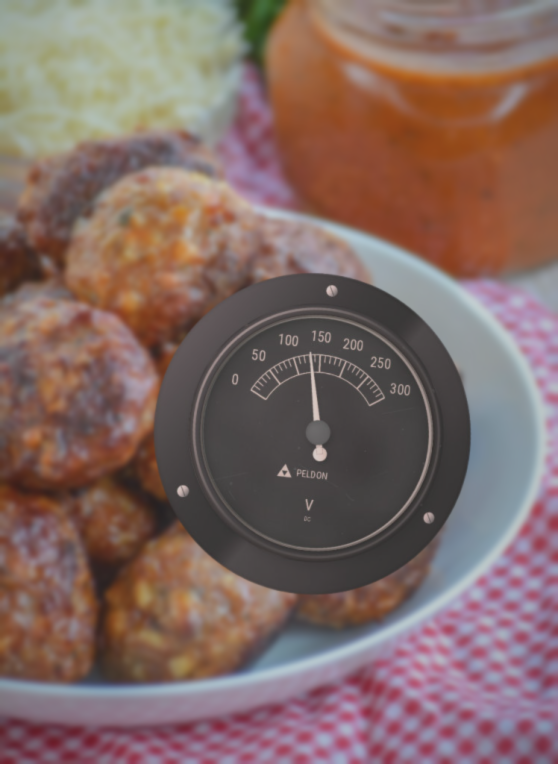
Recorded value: 130,V
